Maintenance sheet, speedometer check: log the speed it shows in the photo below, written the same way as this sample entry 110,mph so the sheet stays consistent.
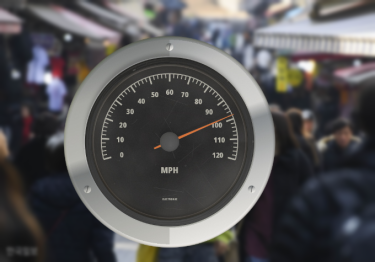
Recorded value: 98,mph
